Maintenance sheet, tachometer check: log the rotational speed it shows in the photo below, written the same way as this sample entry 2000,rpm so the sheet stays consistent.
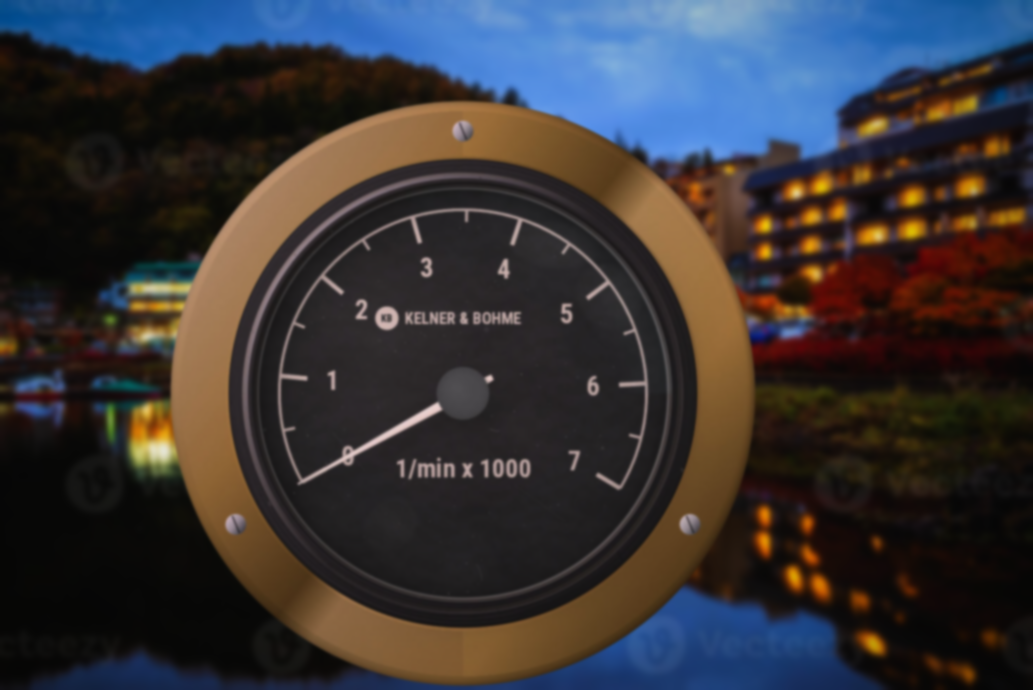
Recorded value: 0,rpm
